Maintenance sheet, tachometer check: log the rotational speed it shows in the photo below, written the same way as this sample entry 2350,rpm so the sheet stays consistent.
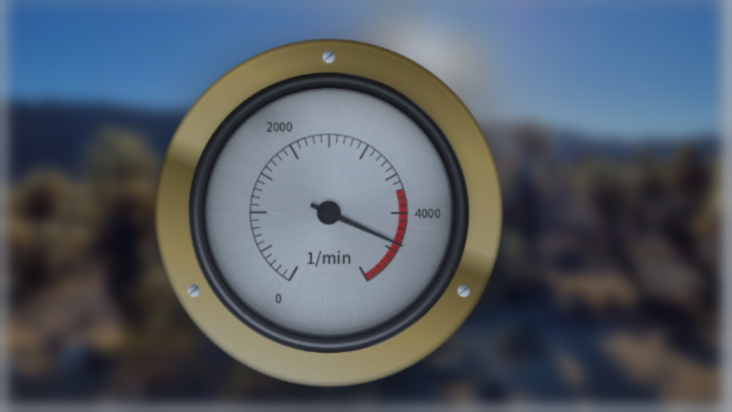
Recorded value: 4400,rpm
